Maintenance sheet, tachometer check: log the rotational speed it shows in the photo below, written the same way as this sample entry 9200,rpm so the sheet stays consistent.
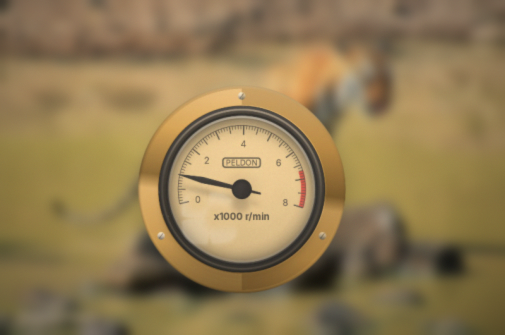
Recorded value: 1000,rpm
